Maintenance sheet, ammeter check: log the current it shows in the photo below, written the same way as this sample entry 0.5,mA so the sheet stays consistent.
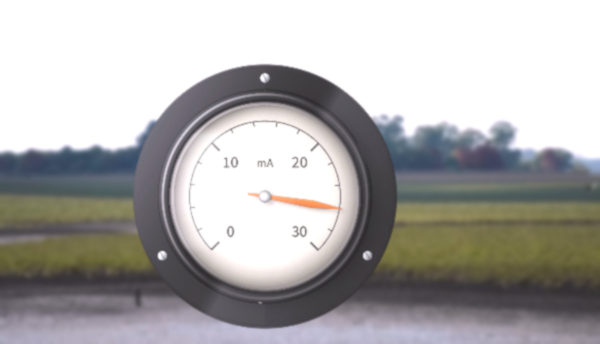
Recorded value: 26,mA
